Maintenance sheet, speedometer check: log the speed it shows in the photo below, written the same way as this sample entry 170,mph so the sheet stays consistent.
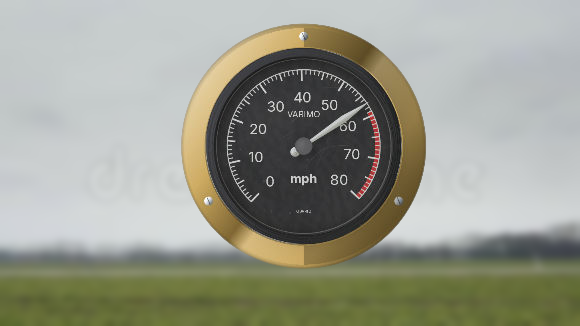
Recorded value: 57,mph
